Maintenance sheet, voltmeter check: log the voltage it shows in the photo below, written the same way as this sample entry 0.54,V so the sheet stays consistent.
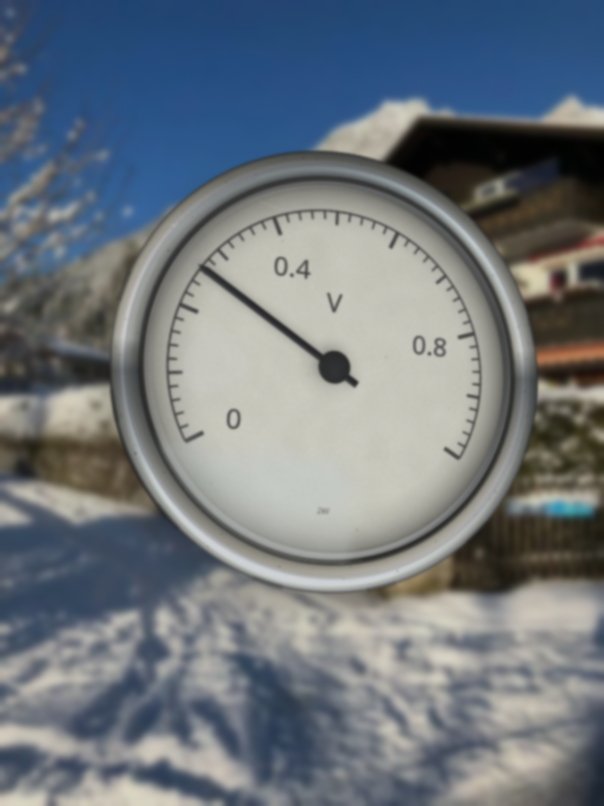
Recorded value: 0.26,V
